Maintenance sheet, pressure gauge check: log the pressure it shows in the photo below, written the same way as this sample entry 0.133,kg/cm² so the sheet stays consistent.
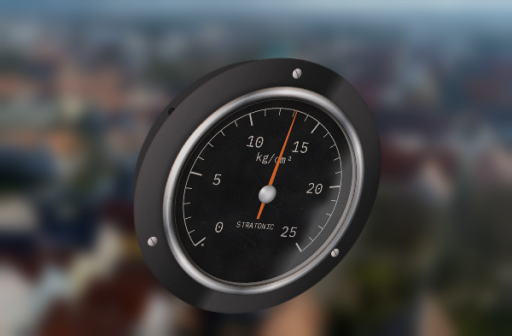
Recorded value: 13,kg/cm²
